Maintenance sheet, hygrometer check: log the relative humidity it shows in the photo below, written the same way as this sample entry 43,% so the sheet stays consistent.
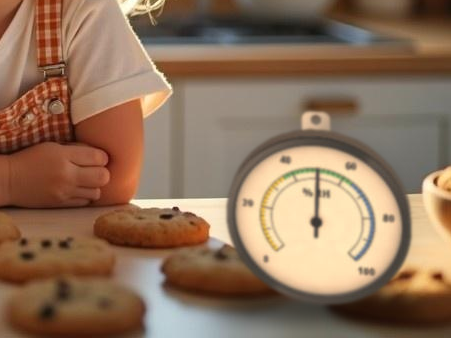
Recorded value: 50,%
